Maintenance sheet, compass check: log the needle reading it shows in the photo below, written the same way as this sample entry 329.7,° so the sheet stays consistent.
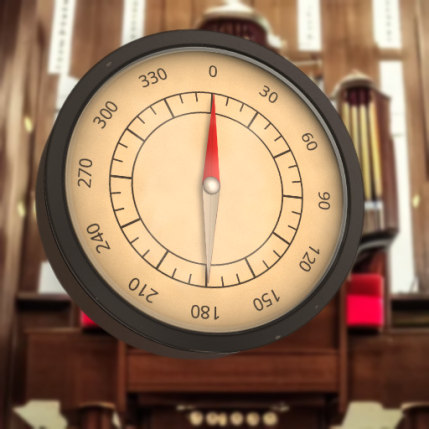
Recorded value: 0,°
